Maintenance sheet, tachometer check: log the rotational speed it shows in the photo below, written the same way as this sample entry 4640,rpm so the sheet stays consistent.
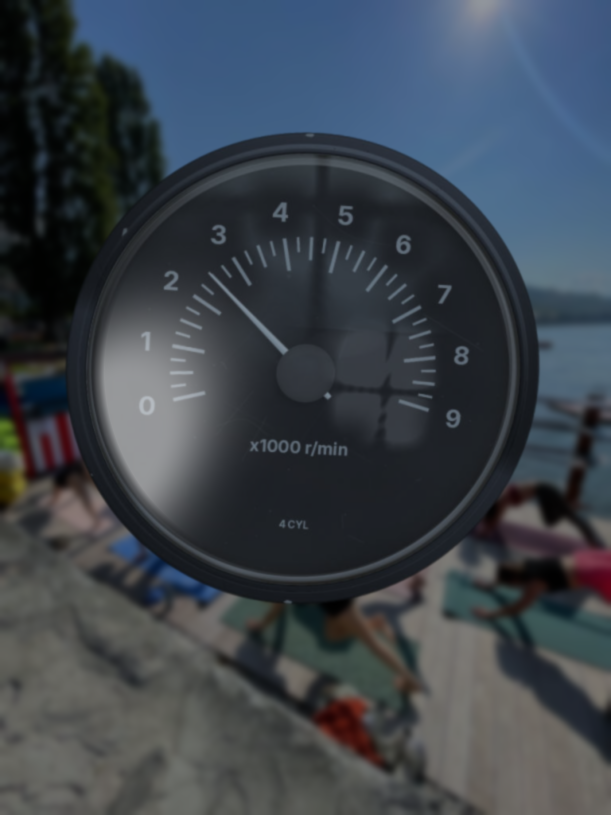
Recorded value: 2500,rpm
